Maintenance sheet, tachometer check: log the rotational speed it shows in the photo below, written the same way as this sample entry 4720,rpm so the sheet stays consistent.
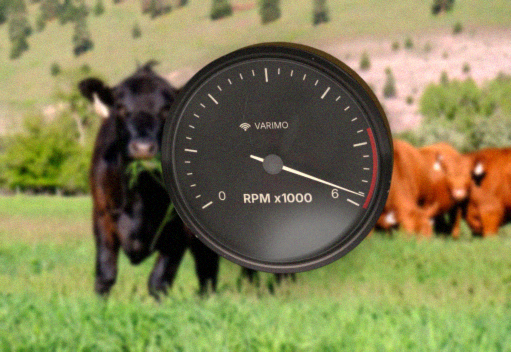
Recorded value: 5800,rpm
